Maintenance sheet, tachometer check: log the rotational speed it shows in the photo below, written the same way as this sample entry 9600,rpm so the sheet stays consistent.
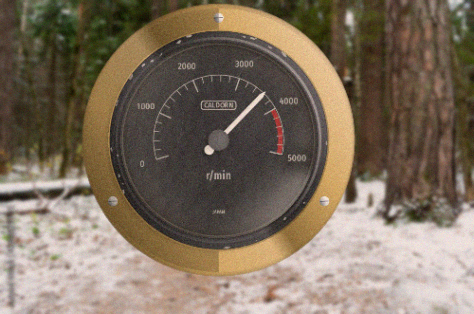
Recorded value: 3600,rpm
